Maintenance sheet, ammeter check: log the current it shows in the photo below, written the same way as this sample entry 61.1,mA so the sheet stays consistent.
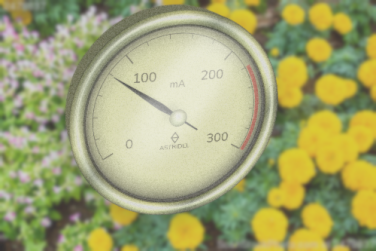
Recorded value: 80,mA
